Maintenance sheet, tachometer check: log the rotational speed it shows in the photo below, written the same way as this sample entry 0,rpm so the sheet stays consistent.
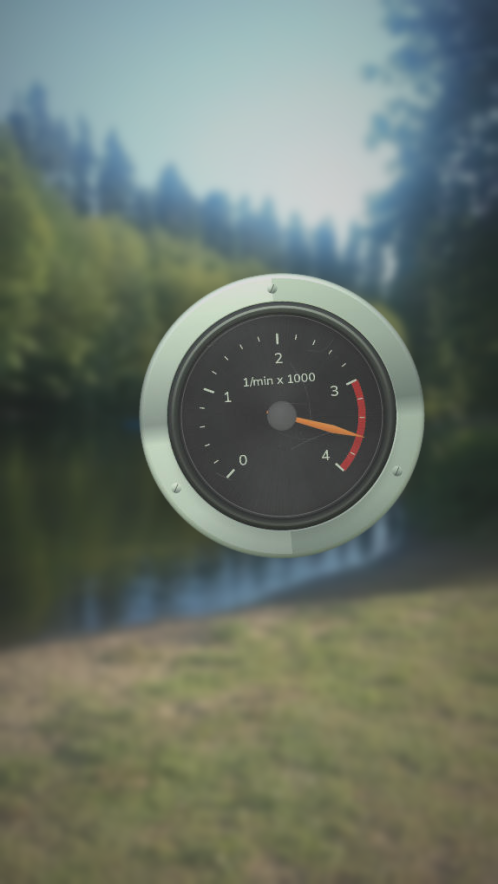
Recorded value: 3600,rpm
